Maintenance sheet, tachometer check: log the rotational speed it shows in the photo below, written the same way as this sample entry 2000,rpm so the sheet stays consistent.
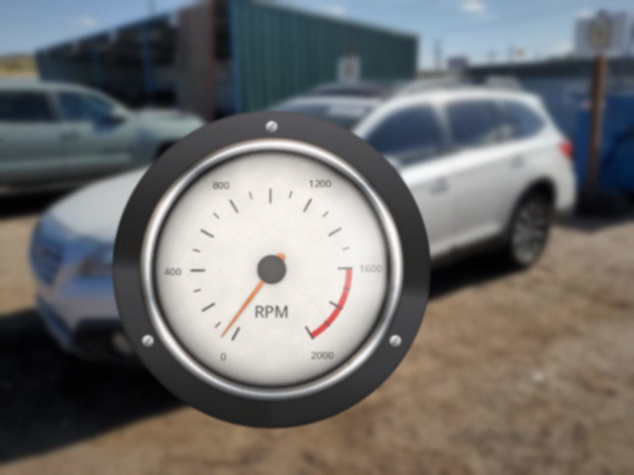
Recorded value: 50,rpm
